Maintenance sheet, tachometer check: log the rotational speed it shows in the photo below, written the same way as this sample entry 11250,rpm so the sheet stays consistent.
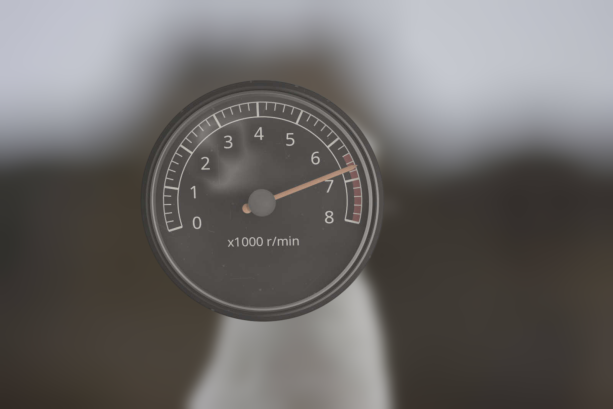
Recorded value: 6700,rpm
